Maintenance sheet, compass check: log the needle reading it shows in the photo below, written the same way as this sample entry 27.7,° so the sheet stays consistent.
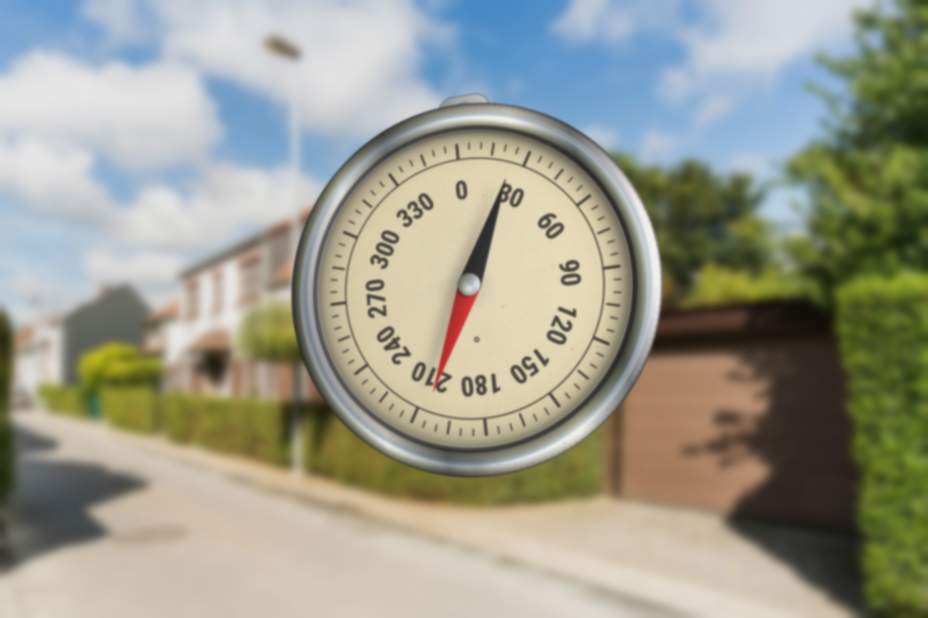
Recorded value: 205,°
